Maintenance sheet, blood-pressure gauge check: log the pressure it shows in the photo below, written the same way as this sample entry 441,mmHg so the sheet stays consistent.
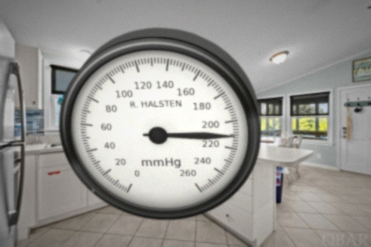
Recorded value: 210,mmHg
